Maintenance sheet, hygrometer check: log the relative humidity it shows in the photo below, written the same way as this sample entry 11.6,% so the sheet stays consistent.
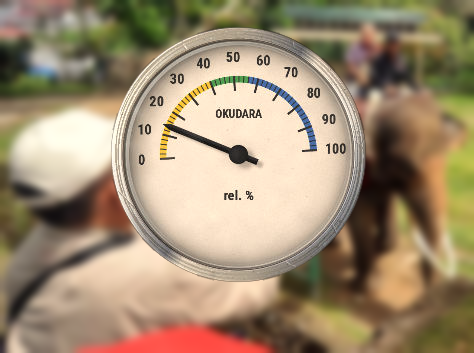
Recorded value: 14,%
